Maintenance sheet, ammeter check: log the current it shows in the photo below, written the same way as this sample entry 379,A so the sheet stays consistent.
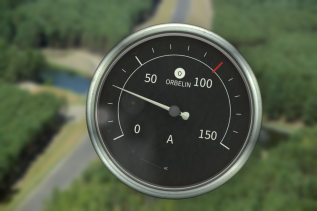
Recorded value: 30,A
